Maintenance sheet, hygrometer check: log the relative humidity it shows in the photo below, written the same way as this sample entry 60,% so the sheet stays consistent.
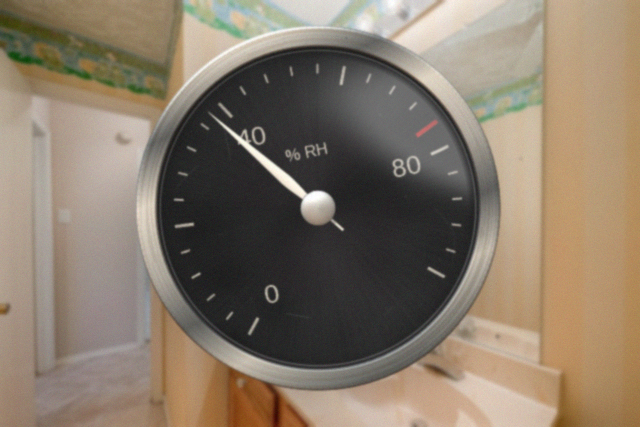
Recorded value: 38,%
